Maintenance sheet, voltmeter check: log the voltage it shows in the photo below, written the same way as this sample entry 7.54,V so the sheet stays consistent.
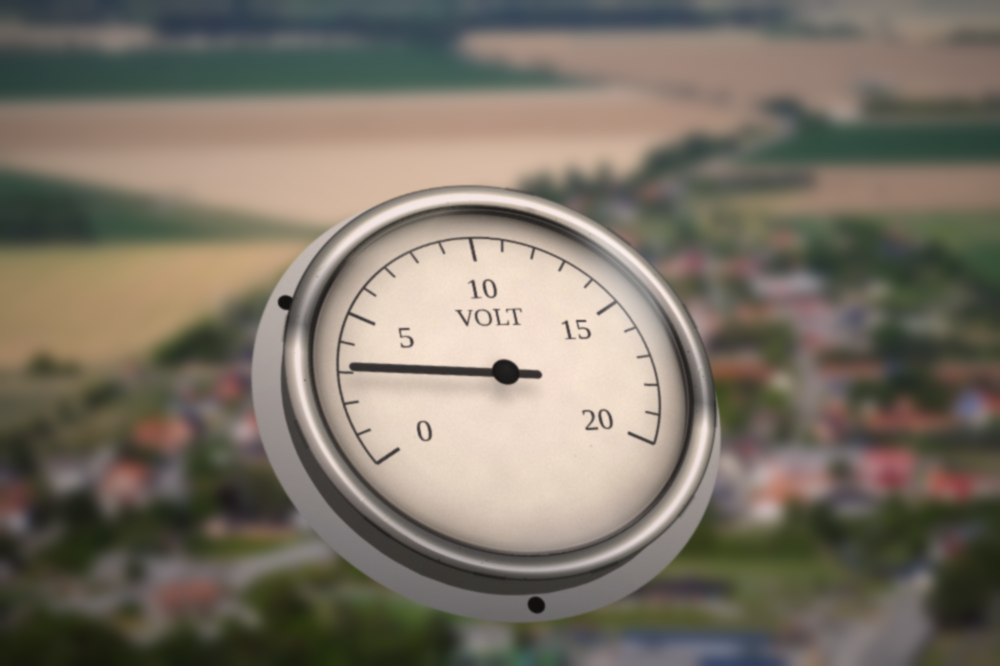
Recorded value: 3,V
